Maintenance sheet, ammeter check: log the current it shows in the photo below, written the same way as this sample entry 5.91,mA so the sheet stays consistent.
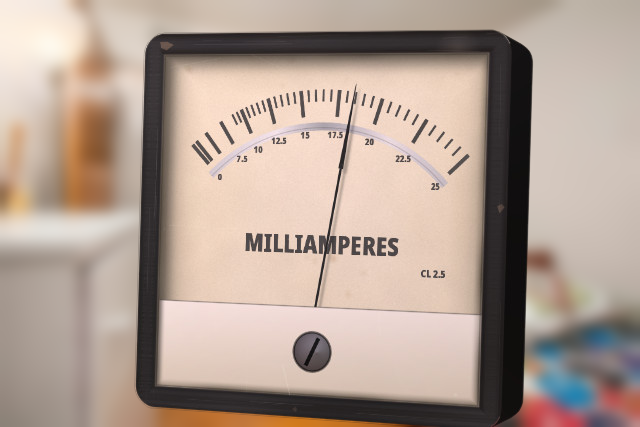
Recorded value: 18.5,mA
